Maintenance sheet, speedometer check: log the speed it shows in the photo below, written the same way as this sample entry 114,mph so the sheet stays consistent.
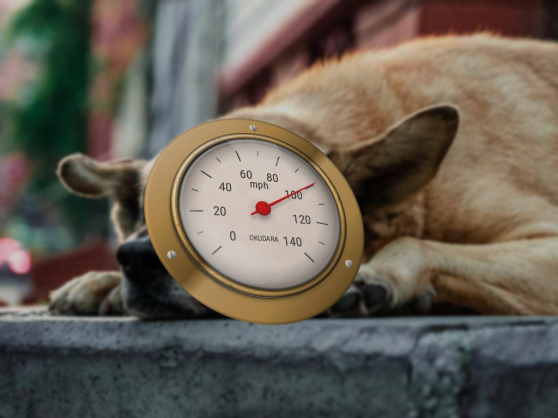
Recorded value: 100,mph
